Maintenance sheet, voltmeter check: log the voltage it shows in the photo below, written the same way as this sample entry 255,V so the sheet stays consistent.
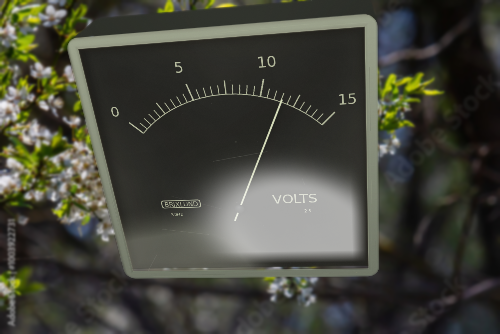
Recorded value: 11.5,V
